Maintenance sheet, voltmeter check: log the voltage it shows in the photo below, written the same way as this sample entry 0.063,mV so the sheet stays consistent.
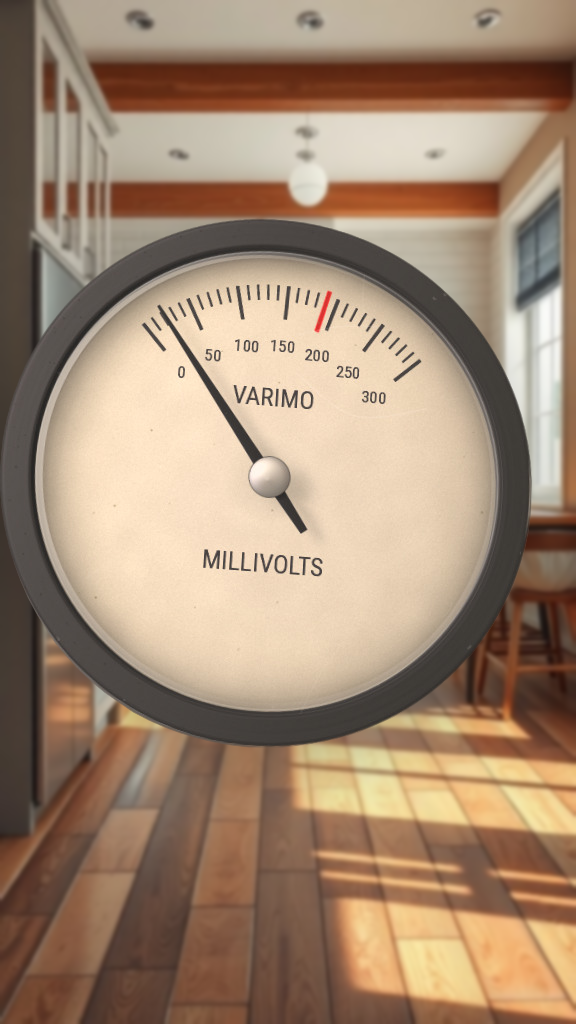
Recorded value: 20,mV
